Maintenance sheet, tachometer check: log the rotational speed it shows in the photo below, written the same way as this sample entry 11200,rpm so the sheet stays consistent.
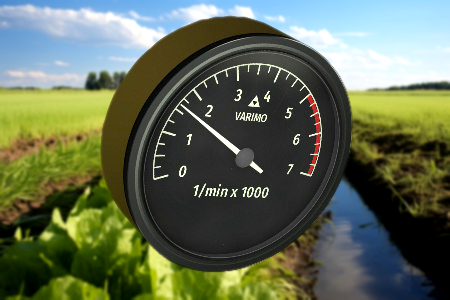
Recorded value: 1625,rpm
